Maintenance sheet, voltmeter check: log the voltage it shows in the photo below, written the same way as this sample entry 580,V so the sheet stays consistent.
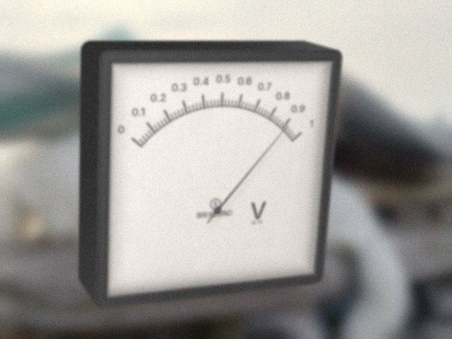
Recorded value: 0.9,V
